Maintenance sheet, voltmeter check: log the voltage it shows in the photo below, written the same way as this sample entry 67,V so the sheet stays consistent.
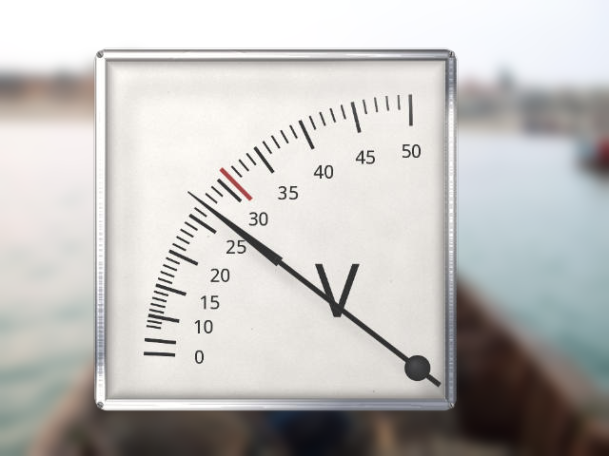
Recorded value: 27,V
